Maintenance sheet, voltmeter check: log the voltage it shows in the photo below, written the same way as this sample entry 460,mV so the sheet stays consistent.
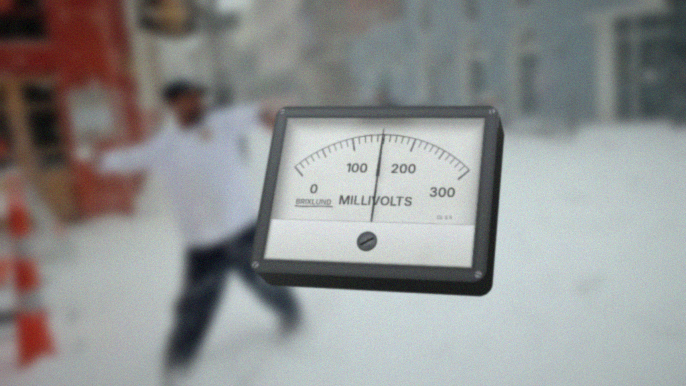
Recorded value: 150,mV
